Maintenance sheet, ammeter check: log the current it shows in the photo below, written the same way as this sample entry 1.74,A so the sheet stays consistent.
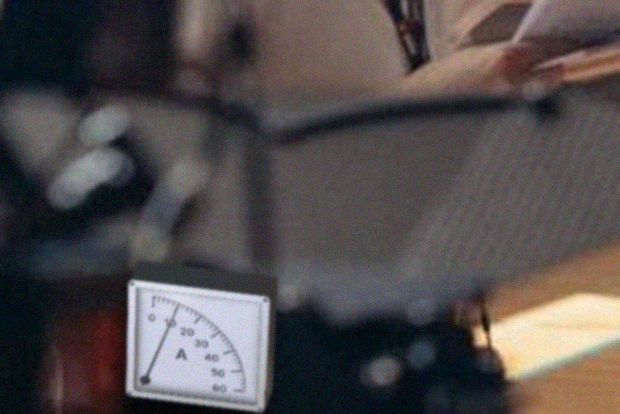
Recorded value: 10,A
